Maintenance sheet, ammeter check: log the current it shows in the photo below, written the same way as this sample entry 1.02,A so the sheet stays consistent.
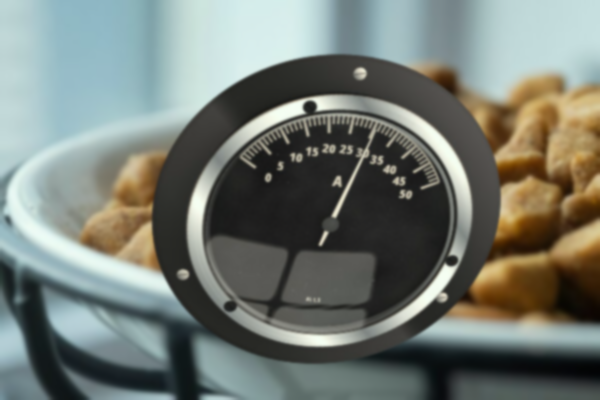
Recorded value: 30,A
